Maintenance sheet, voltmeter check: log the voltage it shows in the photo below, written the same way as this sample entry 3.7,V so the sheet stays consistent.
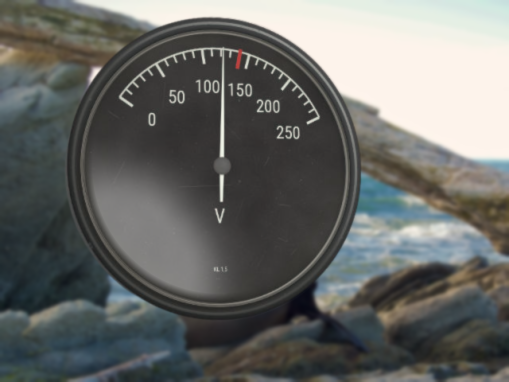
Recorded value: 120,V
